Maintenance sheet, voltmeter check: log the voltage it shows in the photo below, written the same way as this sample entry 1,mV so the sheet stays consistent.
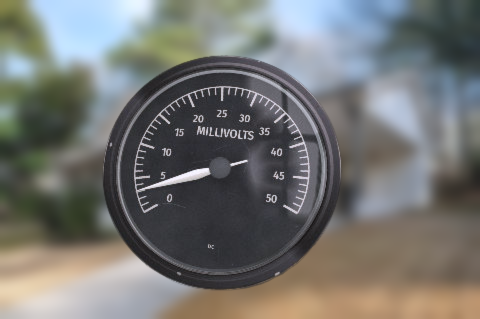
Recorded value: 3,mV
